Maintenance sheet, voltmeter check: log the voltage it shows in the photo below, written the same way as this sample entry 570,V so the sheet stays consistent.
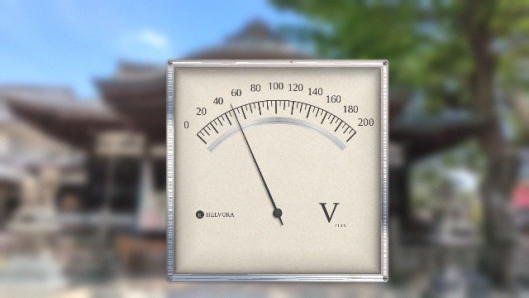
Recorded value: 50,V
